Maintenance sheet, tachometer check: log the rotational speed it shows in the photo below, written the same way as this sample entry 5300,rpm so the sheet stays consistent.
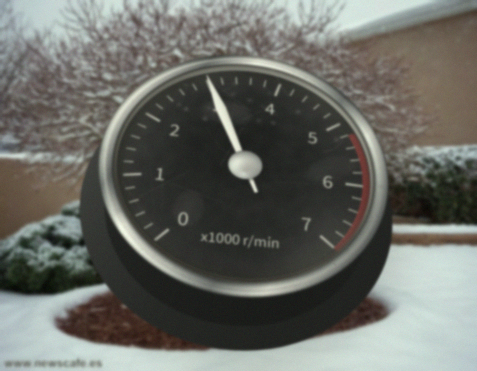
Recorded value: 3000,rpm
